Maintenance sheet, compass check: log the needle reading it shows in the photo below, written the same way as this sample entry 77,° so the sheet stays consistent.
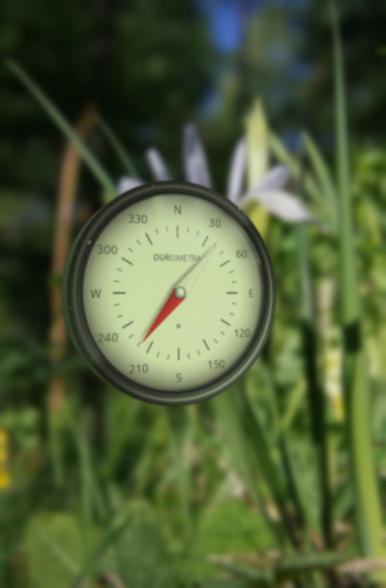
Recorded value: 220,°
